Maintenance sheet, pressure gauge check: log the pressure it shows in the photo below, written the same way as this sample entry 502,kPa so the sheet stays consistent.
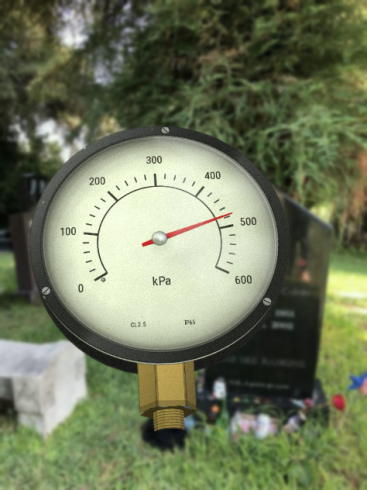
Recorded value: 480,kPa
